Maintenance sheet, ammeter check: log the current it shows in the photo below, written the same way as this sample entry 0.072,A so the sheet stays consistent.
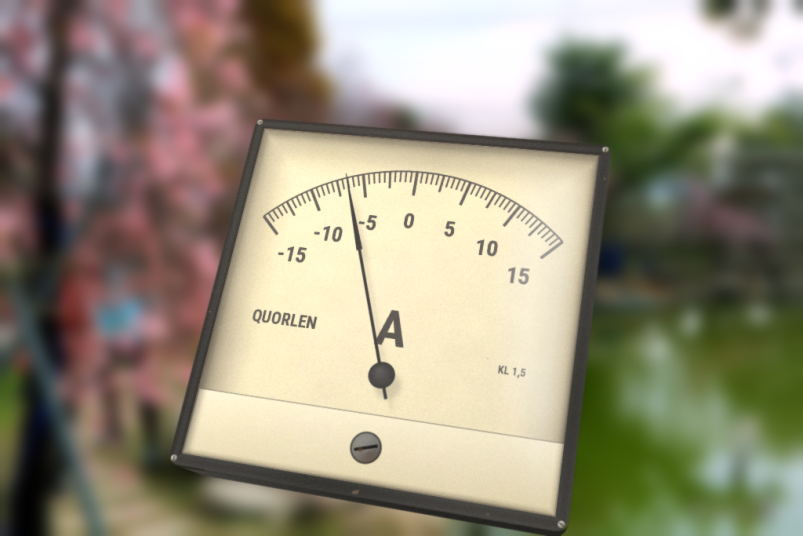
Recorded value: -6.5,A
